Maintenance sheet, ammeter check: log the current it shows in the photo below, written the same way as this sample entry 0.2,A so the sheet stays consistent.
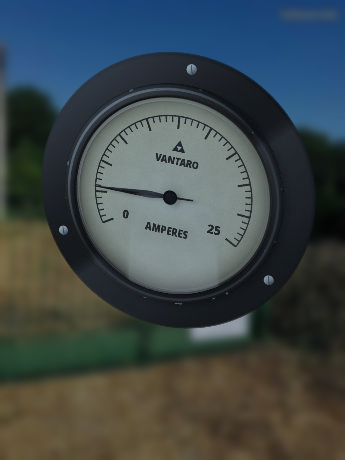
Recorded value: 3,A
